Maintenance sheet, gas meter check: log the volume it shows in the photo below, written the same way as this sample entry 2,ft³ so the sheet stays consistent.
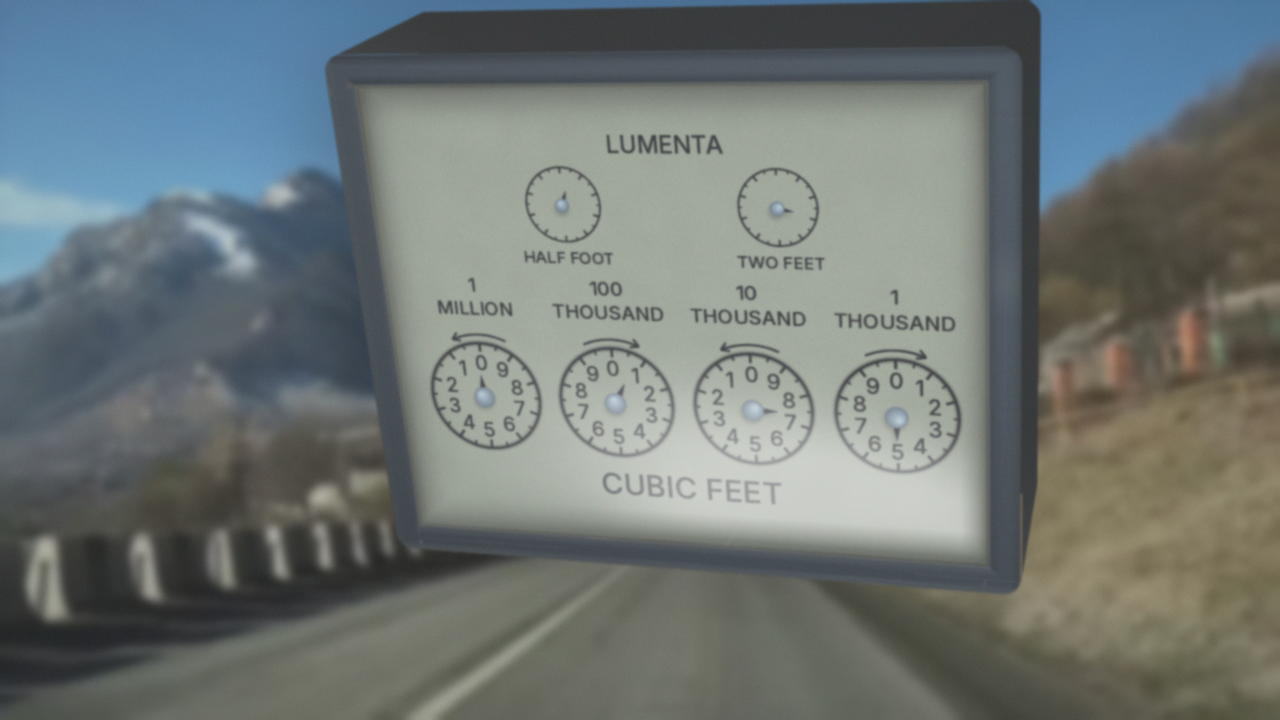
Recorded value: 7500,ft³
